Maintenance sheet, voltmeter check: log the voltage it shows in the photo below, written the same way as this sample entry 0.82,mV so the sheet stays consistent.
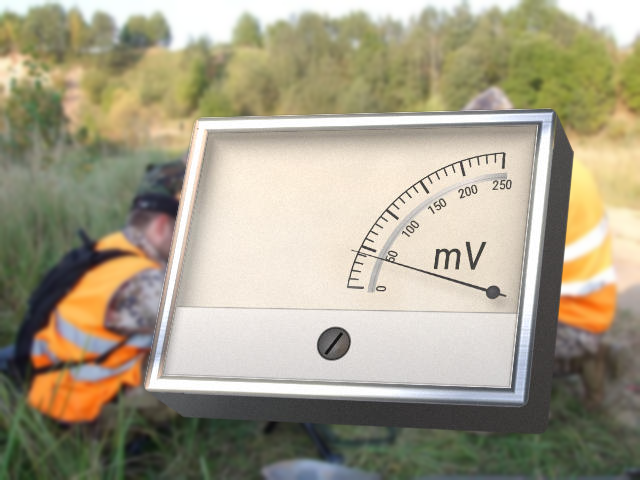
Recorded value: 40,mV
